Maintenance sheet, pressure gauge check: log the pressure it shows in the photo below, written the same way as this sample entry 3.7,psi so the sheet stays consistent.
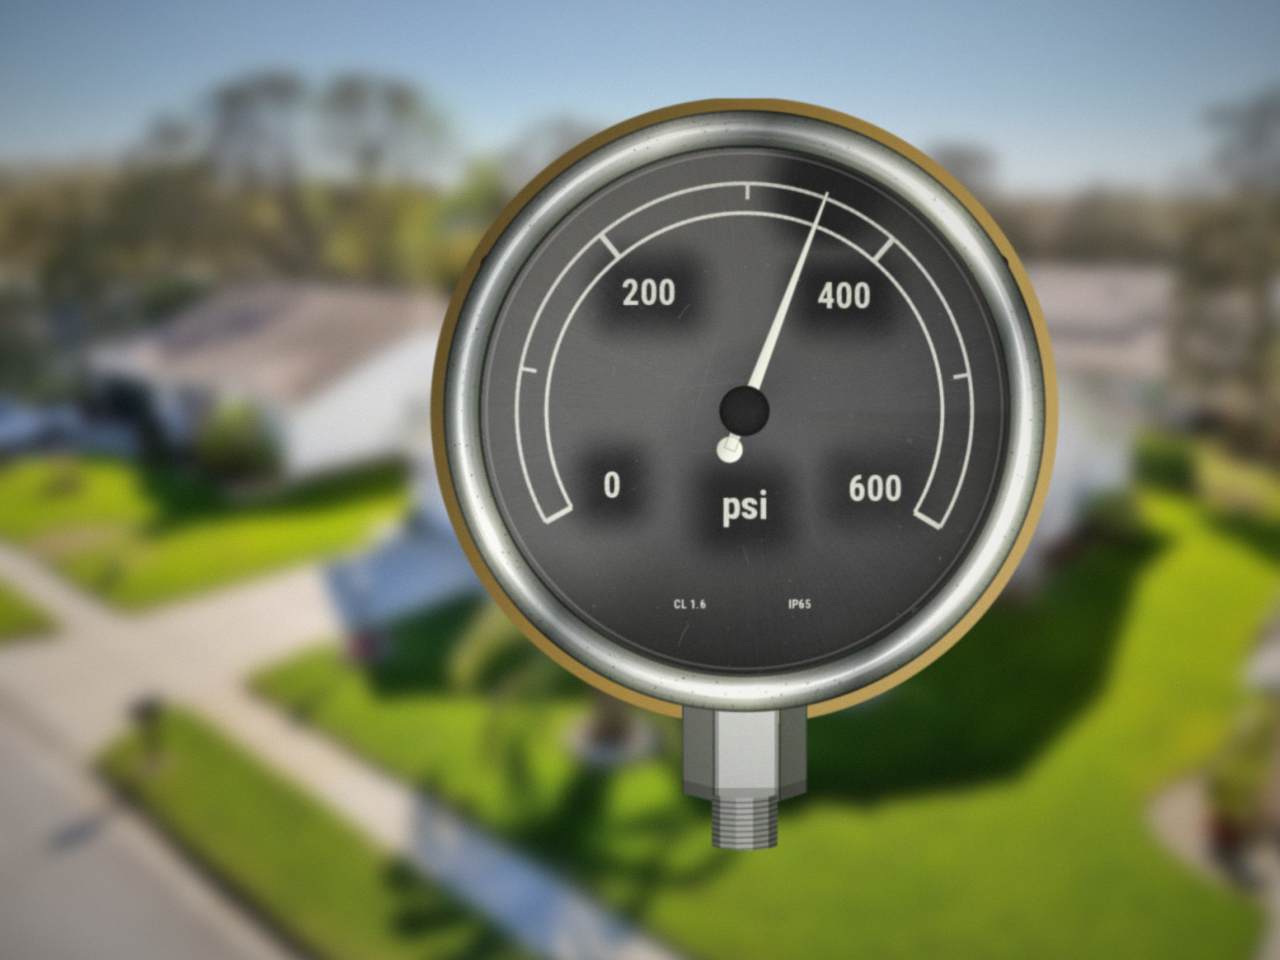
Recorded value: 350,psi
